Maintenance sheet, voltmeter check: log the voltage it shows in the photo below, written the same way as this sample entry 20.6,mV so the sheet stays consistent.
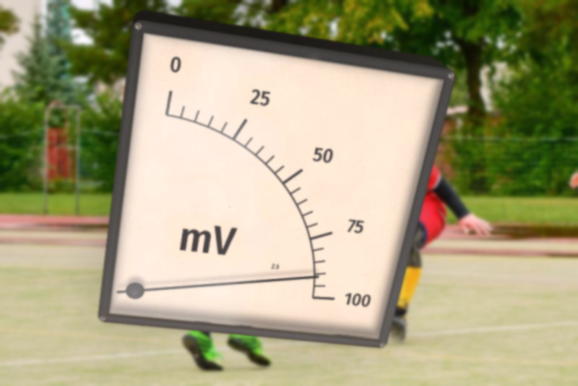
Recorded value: 90,mV
